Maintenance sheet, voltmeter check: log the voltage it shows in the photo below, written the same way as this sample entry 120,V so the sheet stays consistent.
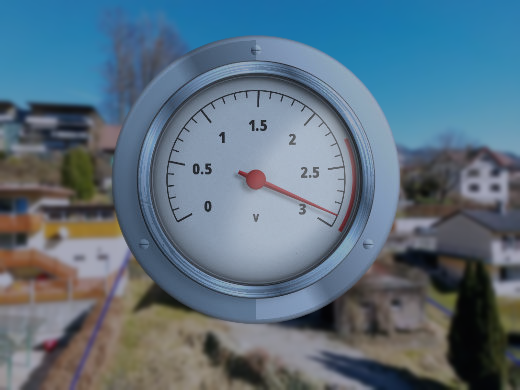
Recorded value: 2.9,V
